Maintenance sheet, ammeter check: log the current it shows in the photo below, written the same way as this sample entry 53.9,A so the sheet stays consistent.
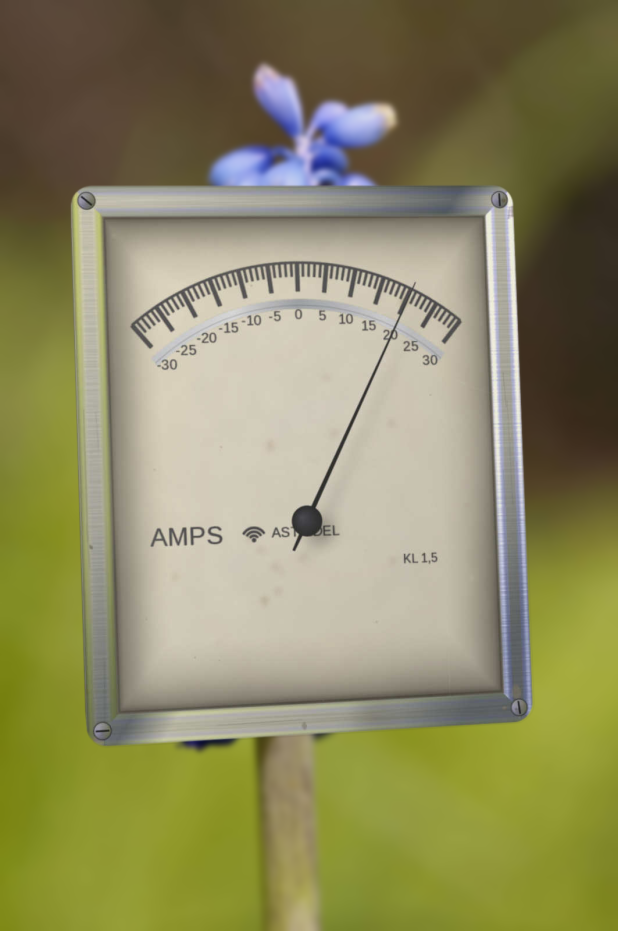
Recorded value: 20,A
